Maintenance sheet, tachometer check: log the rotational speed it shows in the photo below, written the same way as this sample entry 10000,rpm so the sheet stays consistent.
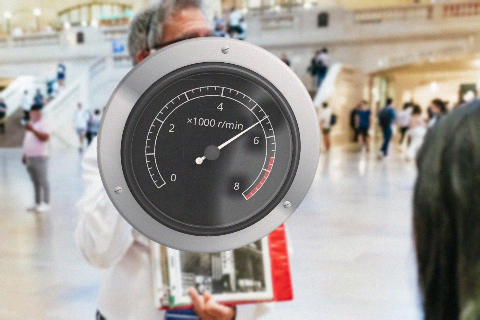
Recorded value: 5400,rpm
